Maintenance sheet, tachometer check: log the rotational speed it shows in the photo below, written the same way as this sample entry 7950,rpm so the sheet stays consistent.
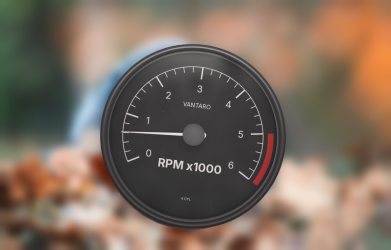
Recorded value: 600,rpm
